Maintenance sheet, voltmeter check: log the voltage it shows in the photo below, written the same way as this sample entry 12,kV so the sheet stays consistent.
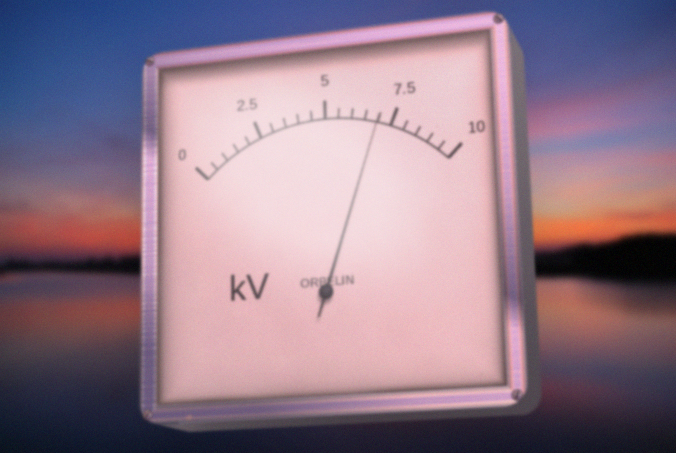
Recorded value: 7,kV
